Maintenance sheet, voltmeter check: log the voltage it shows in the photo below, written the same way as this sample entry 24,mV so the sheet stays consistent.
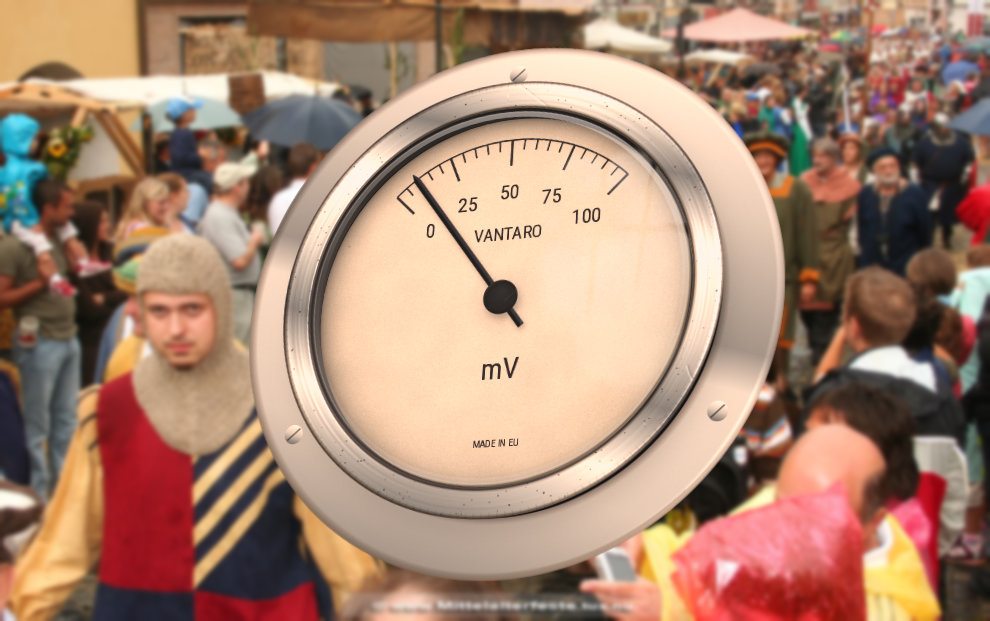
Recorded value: 10,mV
